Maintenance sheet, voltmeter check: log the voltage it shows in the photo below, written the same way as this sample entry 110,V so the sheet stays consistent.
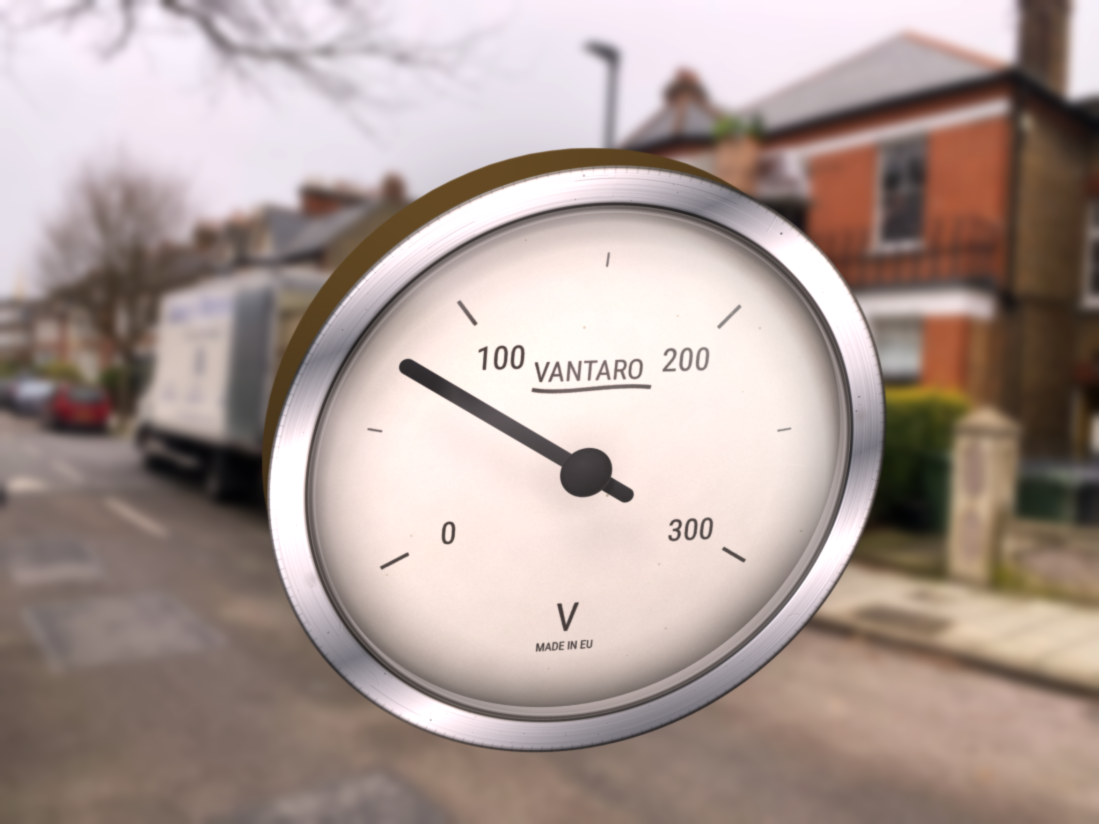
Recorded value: 75,V
